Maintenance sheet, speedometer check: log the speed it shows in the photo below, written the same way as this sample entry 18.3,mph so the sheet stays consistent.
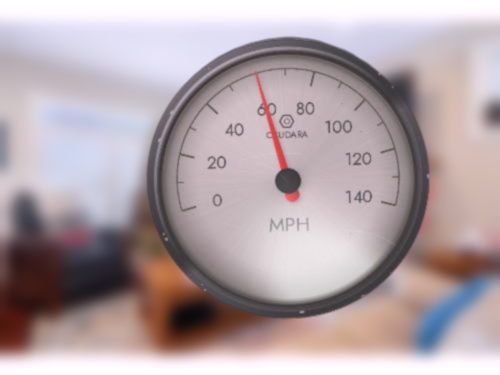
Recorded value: 60,mph
